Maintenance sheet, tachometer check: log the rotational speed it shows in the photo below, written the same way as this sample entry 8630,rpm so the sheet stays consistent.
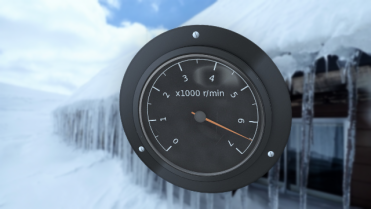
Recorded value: 6500,rpm
